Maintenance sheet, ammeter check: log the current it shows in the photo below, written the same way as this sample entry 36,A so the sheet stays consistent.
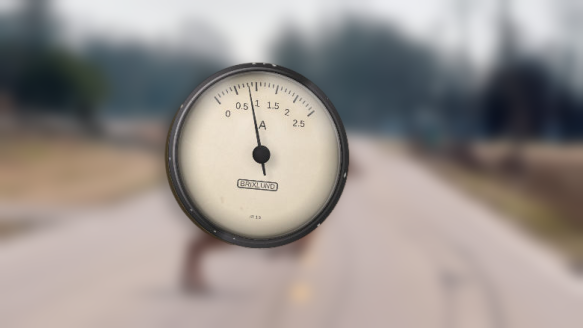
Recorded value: 0.8,A
